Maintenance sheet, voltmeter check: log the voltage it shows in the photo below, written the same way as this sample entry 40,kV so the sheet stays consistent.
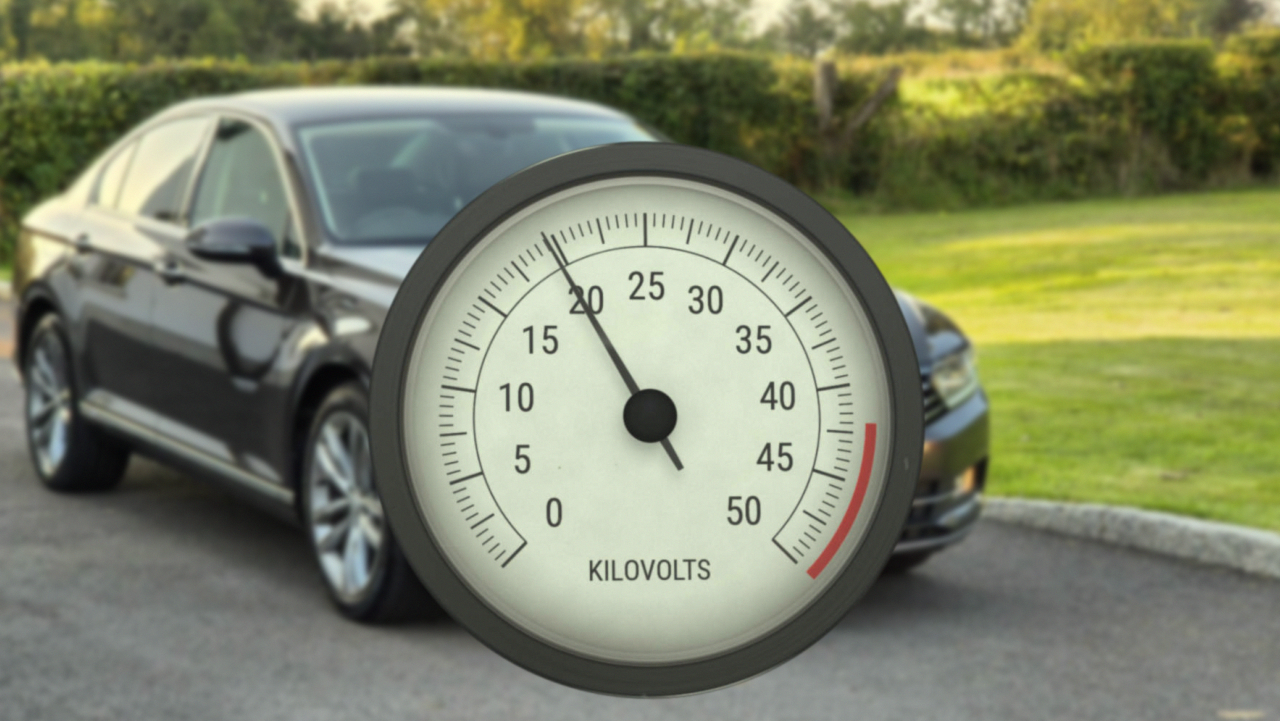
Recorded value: 19.5,kV
